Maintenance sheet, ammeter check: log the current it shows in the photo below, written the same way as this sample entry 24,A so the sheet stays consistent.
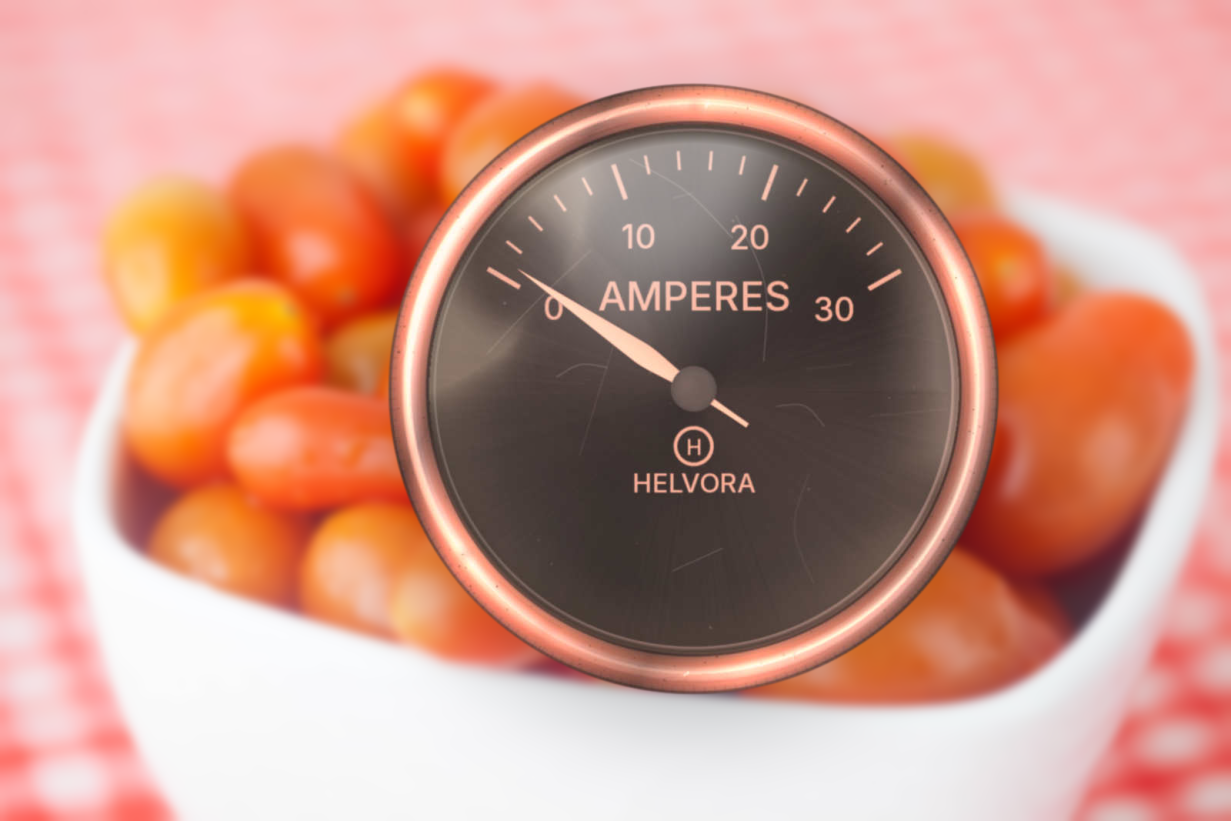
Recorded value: 1,A
